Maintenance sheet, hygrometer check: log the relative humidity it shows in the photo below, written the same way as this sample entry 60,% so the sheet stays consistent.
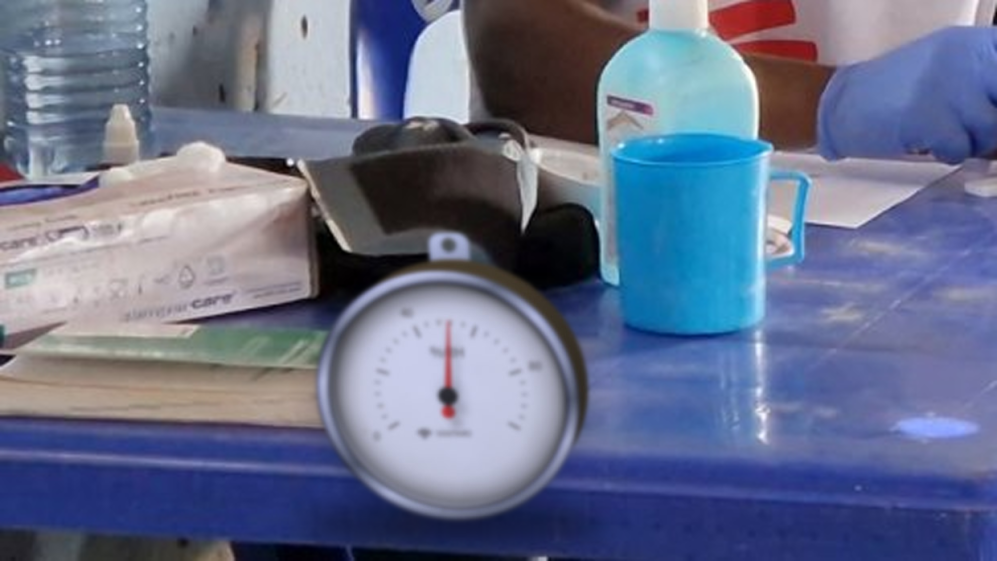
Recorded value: 52,%
